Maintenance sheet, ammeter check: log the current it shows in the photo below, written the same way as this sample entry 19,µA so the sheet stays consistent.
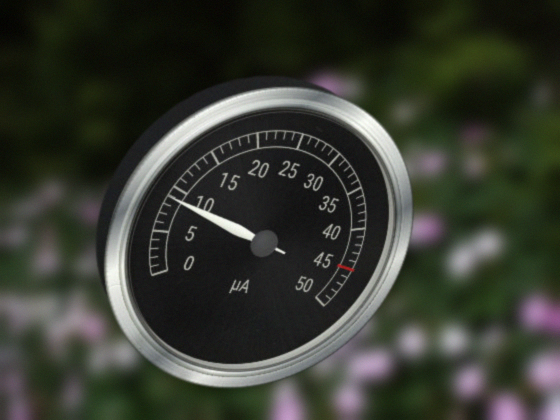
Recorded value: 9,µA
